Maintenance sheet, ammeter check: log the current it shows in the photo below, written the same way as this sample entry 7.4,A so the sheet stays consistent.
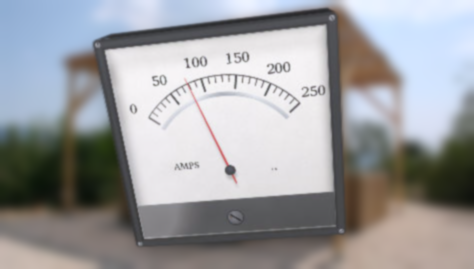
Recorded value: 80,A
